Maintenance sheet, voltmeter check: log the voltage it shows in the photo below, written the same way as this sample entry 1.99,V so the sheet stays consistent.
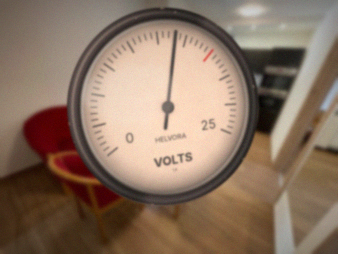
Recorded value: 14,V
